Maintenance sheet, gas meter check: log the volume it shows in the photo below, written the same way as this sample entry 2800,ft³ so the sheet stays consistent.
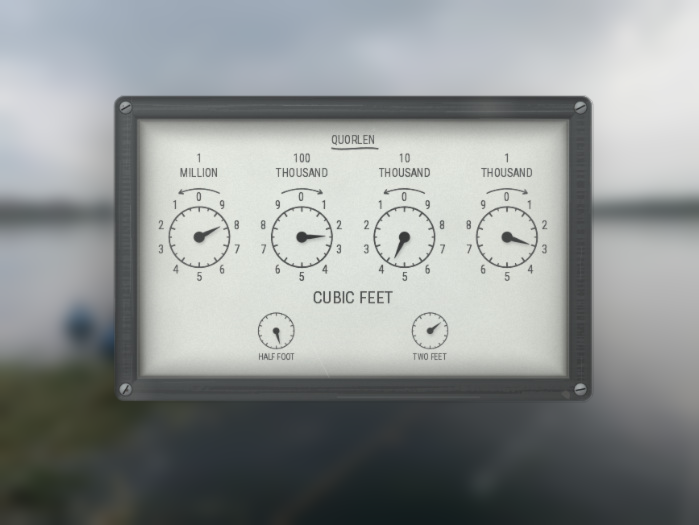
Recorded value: 824300,ft³
